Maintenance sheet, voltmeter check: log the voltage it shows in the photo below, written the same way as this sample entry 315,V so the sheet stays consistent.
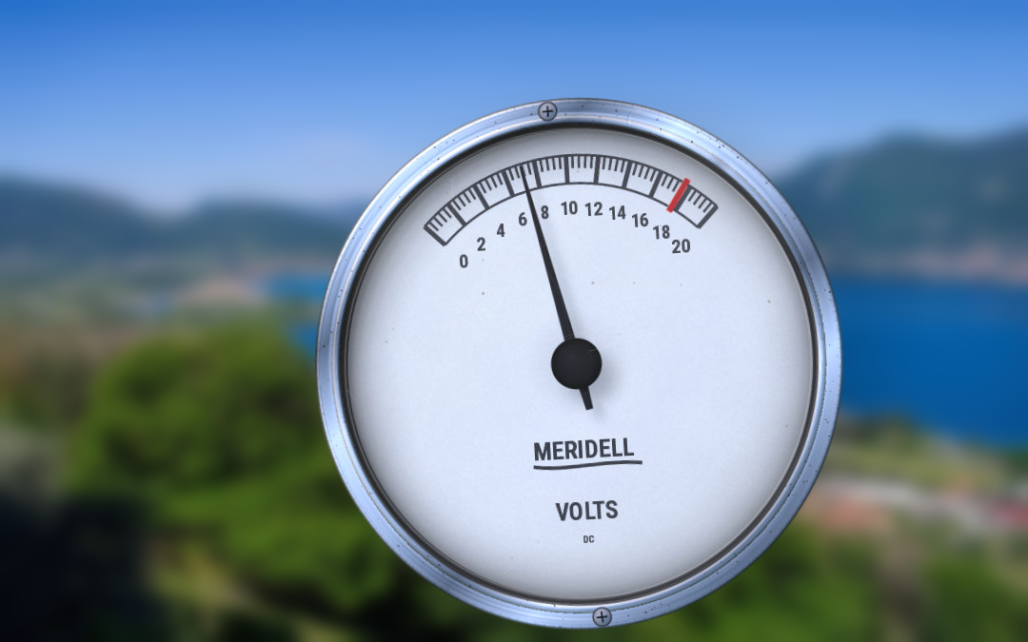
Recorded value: 7.2,V
